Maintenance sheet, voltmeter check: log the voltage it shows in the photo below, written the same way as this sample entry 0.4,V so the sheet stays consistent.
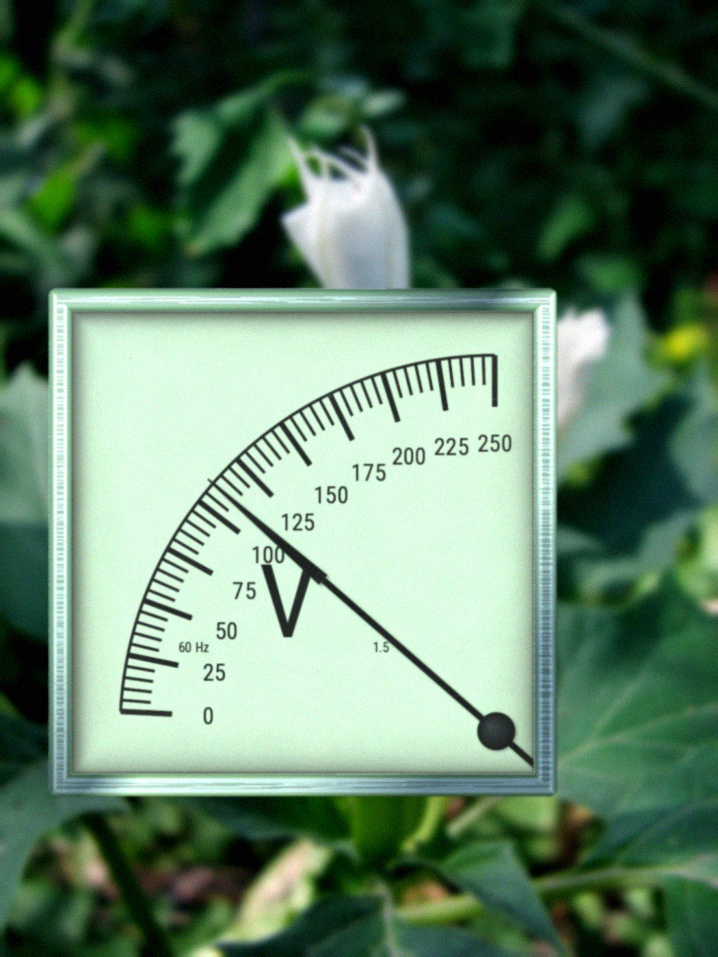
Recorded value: 110,V
